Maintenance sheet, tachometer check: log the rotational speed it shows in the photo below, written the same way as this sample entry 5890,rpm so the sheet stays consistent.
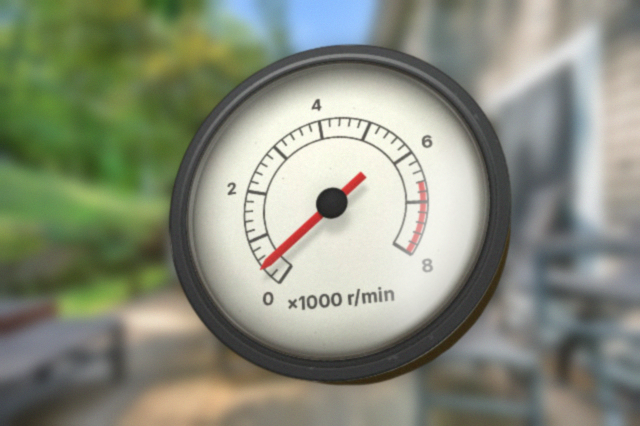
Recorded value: 400,rpm
